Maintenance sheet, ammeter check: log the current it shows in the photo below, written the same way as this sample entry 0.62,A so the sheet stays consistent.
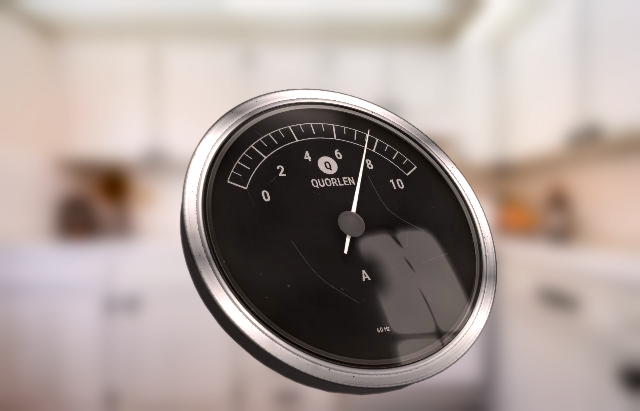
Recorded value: 7.5,A
